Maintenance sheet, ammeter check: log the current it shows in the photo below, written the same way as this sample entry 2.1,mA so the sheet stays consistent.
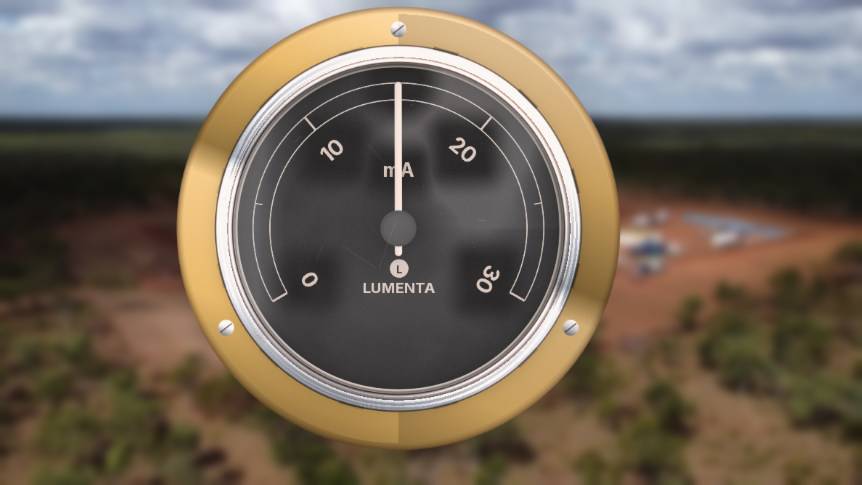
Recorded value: 15,mA
